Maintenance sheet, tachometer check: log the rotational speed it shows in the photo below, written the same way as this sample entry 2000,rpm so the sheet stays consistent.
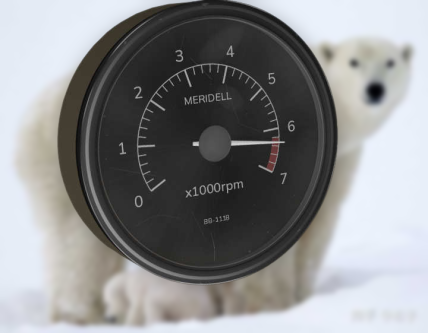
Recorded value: 6300,rpm
